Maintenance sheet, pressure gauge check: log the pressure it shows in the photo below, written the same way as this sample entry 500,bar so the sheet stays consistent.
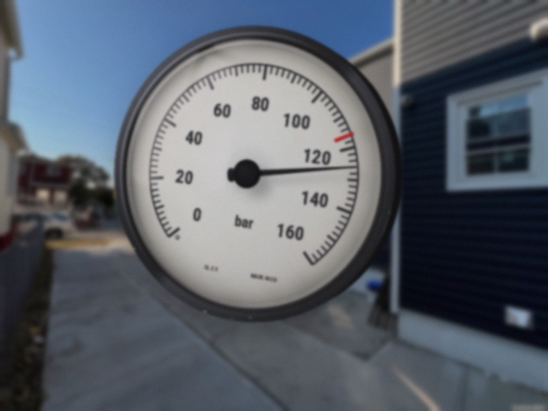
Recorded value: 126,bar
